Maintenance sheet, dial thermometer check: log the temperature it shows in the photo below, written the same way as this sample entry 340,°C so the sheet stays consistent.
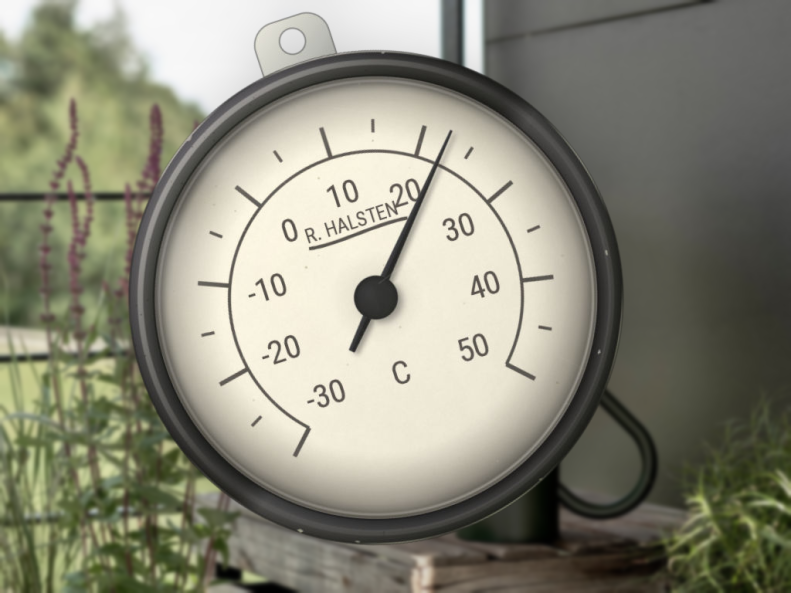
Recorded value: 22.5,°C
